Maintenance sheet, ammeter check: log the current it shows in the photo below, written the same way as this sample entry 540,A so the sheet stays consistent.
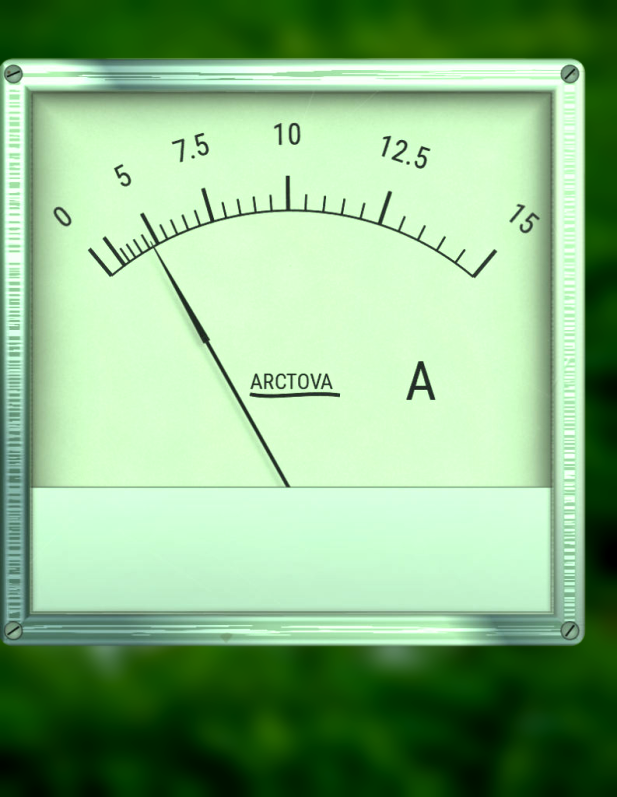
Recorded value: 4.75,A
